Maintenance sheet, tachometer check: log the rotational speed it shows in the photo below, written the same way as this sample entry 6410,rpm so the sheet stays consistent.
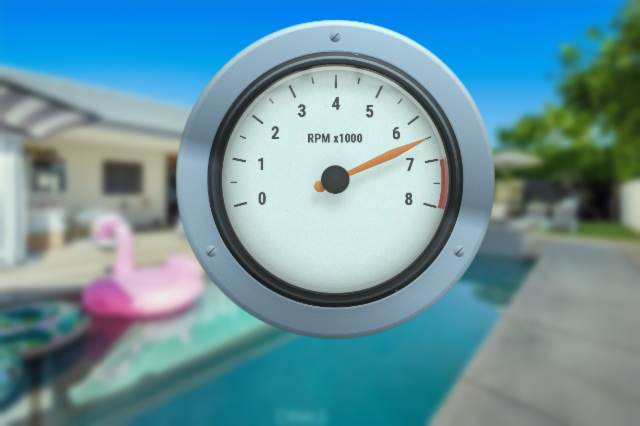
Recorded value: 6500,rpm
